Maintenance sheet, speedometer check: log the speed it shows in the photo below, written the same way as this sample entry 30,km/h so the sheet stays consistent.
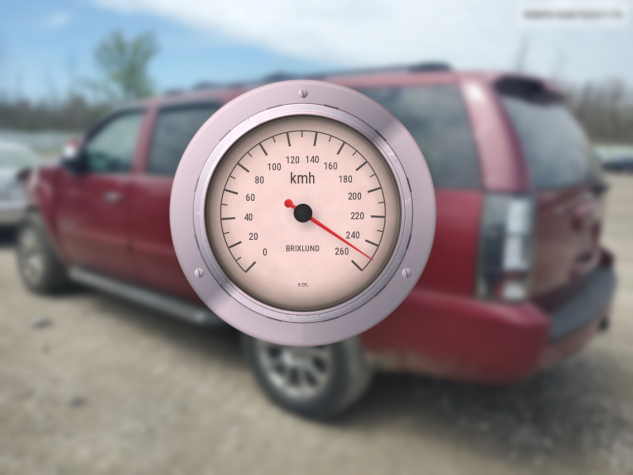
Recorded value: 250,km/h
